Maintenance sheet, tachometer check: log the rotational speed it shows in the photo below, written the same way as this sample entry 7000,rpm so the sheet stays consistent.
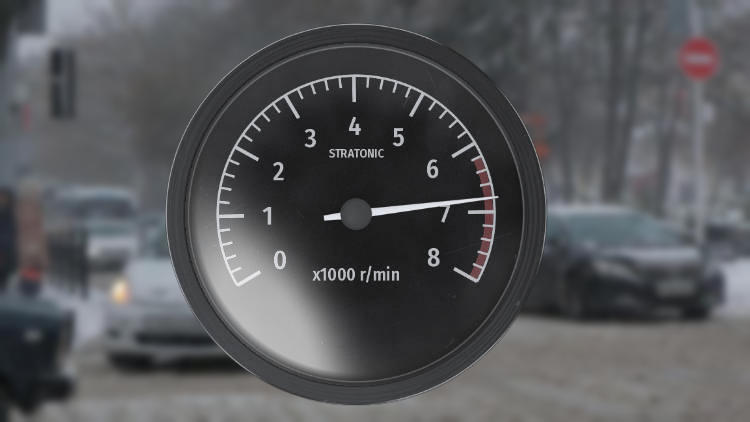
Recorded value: 6800,rpm
